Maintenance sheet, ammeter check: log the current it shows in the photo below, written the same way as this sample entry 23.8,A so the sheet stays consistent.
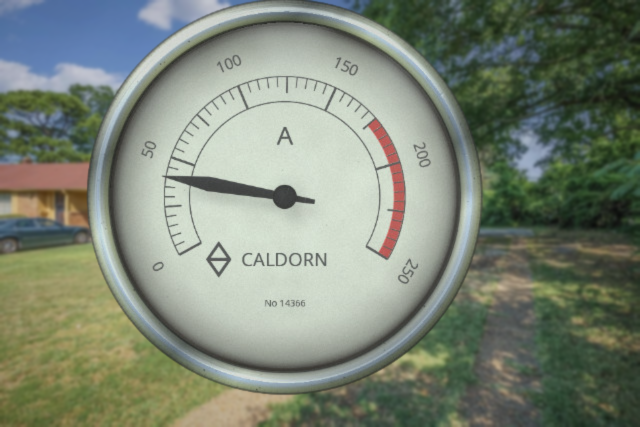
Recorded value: 40,A
